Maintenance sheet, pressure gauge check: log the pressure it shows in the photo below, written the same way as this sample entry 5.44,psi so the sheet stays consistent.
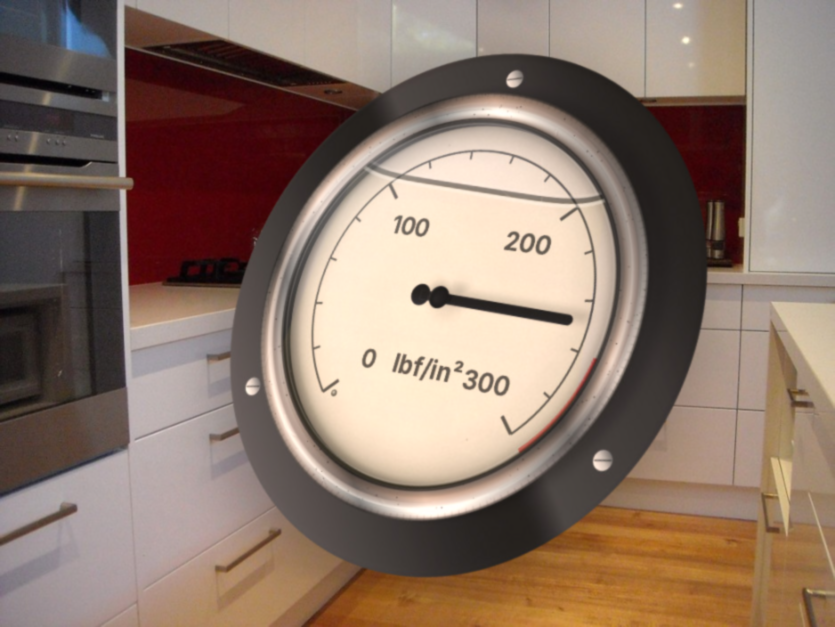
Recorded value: 250,psi
